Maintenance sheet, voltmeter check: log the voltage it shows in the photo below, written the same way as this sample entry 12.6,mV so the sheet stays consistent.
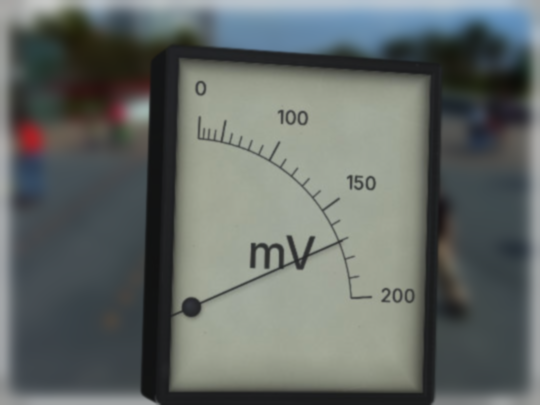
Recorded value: 170,mV
